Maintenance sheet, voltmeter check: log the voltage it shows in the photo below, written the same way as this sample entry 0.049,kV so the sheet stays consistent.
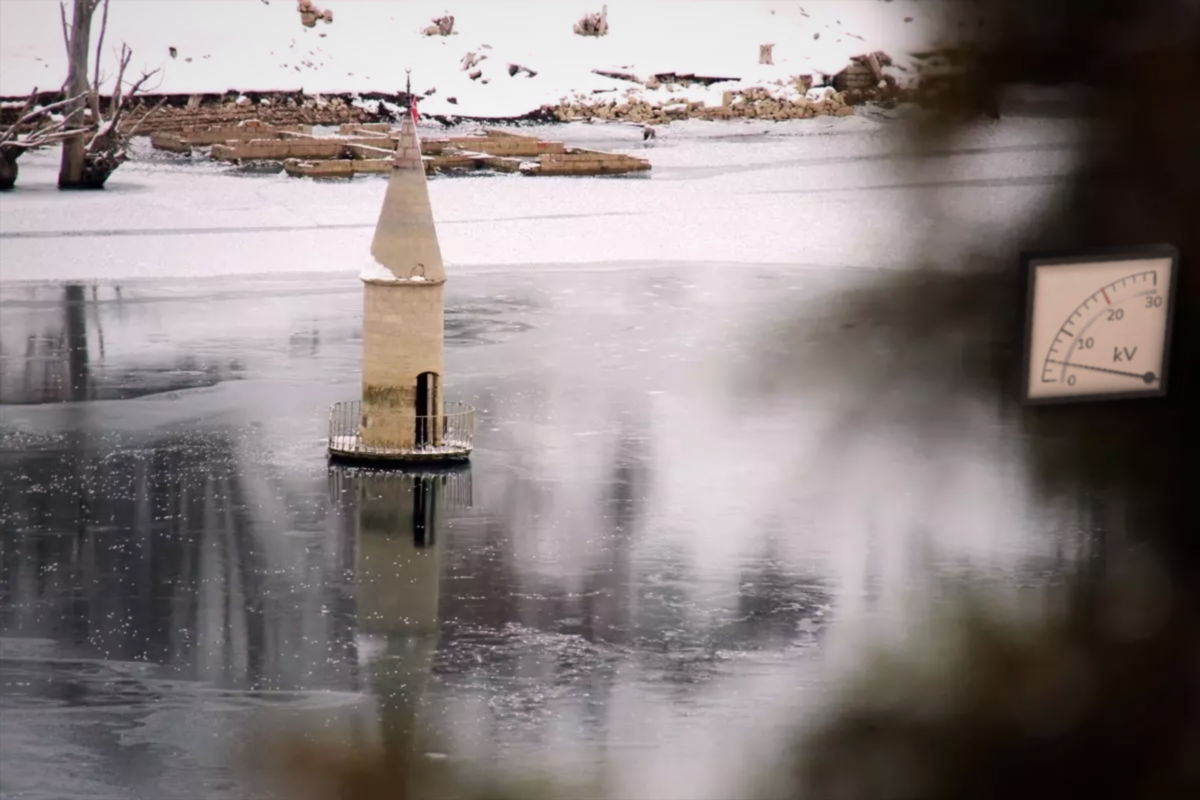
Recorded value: 4,kV
